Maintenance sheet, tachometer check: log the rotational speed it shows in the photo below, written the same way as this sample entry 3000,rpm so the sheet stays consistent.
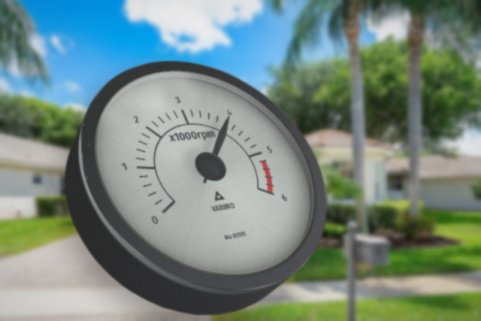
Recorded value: 4000,rpm
